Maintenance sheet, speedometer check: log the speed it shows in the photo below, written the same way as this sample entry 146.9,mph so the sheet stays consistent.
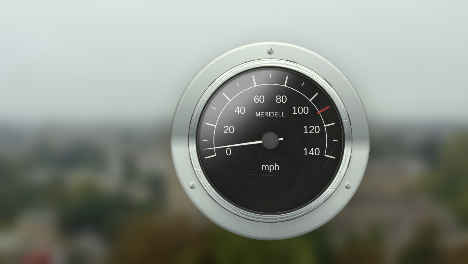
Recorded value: 5,mph
